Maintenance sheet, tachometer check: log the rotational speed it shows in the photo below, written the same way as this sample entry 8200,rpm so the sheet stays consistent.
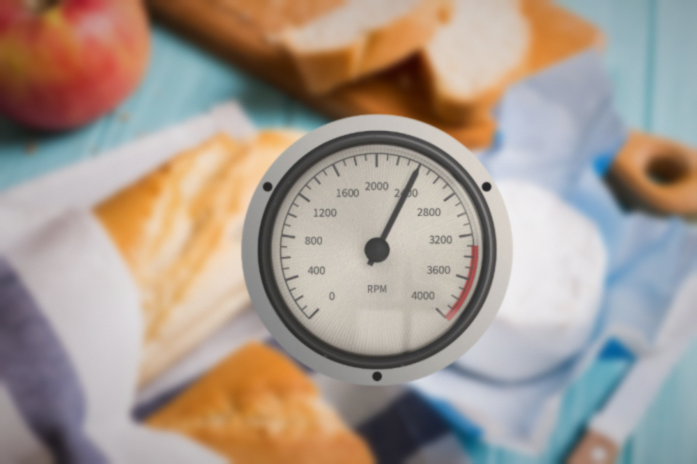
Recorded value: 2400,rpm
